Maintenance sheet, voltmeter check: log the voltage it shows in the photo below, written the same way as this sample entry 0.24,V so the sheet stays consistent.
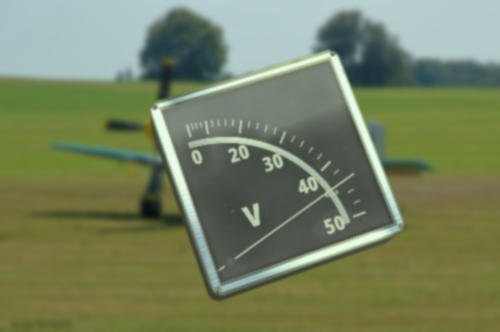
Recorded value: 44,V
